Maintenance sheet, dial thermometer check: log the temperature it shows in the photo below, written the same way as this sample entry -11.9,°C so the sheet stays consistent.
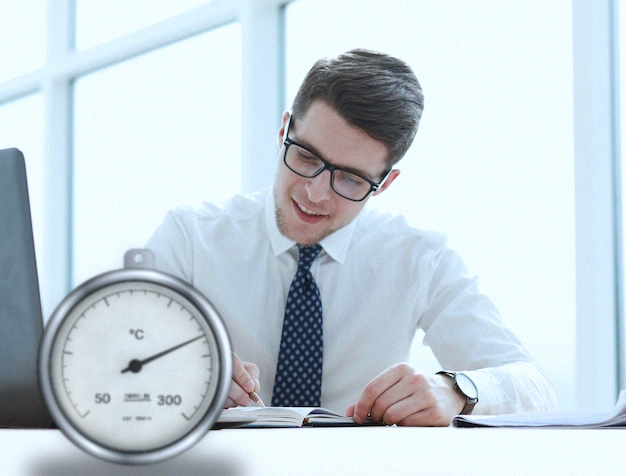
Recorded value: 235,°C
